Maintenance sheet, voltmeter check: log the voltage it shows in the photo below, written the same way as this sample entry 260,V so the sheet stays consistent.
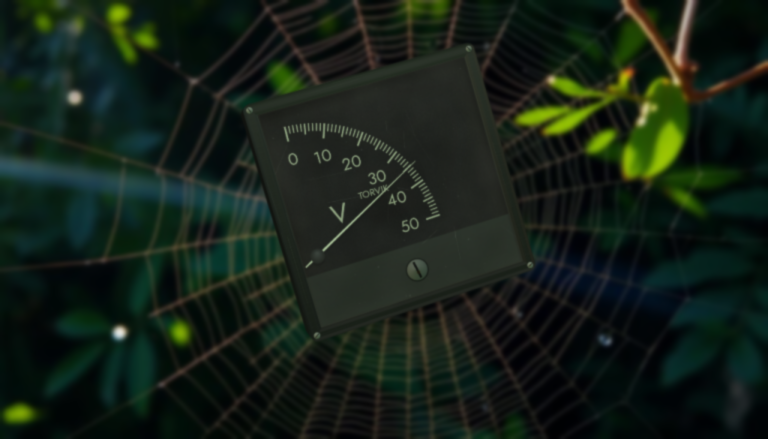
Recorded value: 35,V
